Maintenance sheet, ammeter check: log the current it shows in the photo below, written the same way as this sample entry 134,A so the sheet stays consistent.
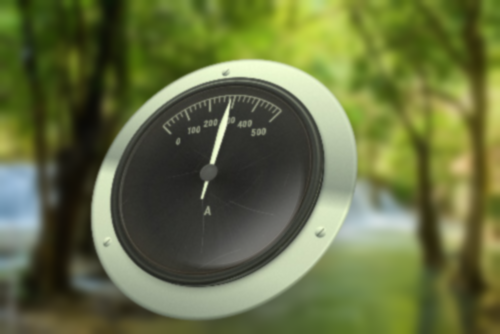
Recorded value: 300,A
